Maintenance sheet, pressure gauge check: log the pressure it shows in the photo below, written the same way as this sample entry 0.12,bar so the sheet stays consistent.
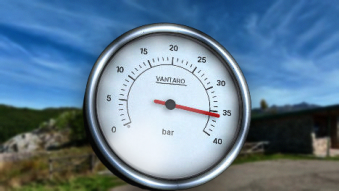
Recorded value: 36,bar
